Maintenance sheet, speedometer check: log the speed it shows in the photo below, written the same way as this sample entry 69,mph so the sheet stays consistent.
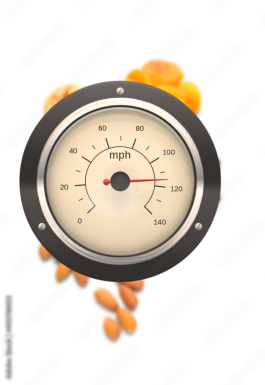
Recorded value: 115,mph
